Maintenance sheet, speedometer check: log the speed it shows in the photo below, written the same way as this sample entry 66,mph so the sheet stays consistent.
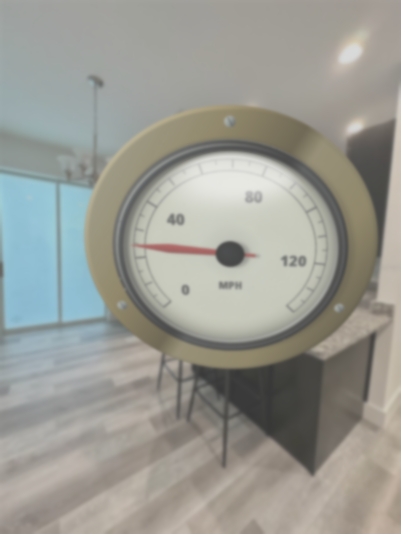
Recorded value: 25,mph
